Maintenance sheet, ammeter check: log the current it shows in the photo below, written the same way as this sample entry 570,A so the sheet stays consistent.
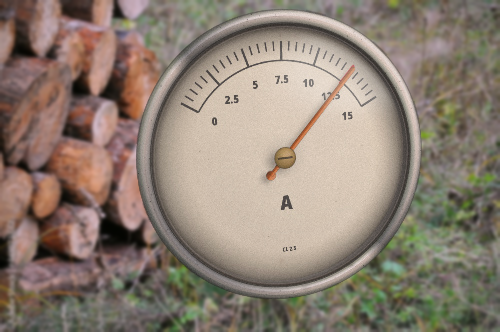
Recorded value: 12.5,A
